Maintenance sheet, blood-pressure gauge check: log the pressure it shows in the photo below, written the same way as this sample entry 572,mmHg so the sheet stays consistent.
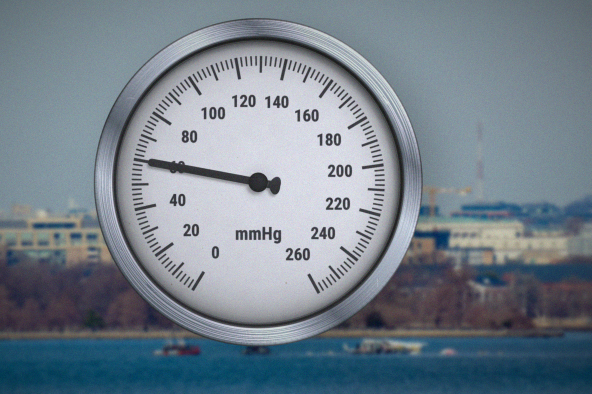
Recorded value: 60,mmHg
